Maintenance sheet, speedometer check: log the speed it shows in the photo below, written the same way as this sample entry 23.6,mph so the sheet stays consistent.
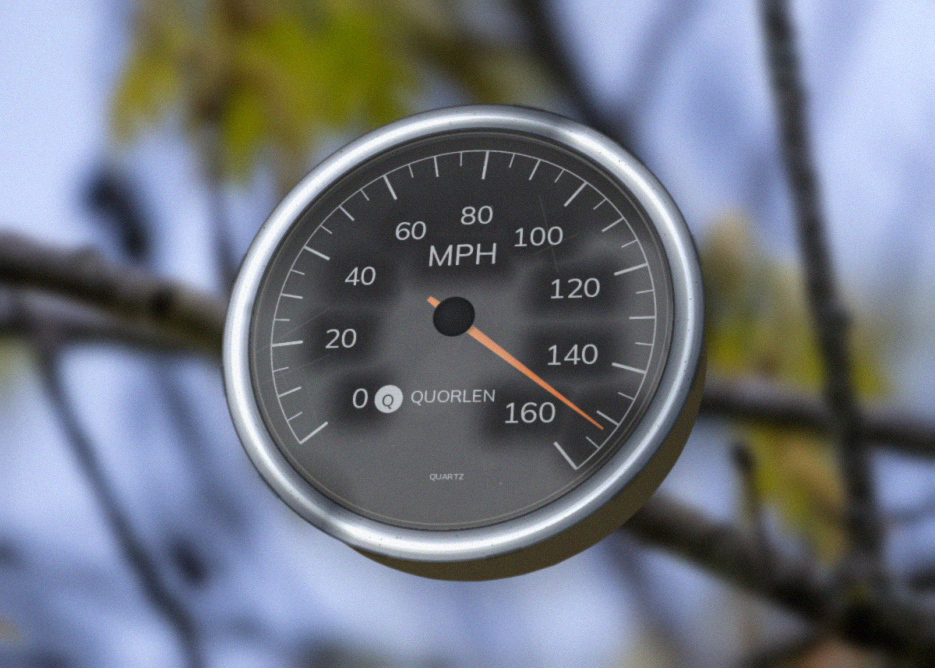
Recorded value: 152.5,mph
